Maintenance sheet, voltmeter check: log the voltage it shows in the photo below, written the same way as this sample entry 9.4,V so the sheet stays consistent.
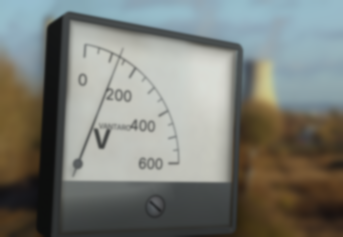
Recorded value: 125,V
